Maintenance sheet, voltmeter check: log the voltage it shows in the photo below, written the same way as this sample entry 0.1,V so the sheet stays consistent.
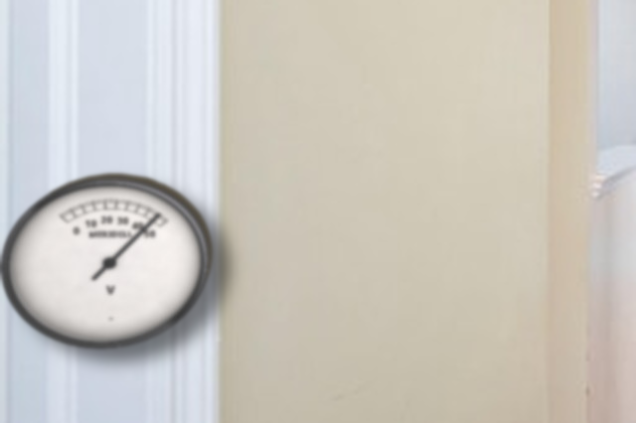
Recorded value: 45,V
